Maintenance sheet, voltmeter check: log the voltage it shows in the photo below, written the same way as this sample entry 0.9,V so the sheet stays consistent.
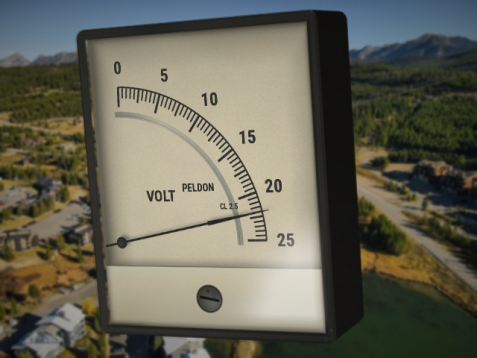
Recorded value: 22,V
